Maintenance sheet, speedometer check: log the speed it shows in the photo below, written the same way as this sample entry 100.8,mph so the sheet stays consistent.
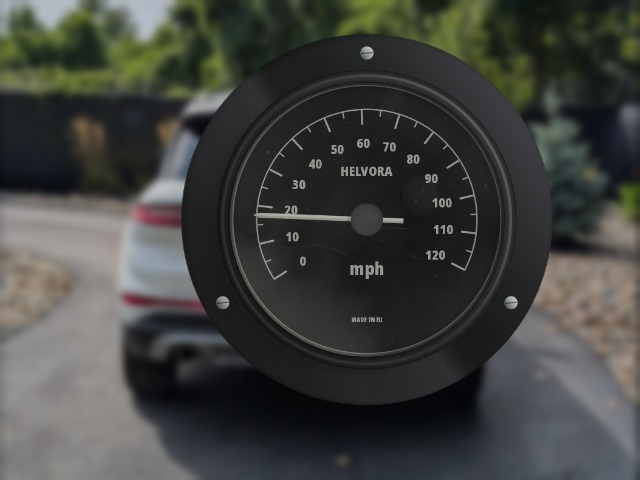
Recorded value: 17.5,mph
